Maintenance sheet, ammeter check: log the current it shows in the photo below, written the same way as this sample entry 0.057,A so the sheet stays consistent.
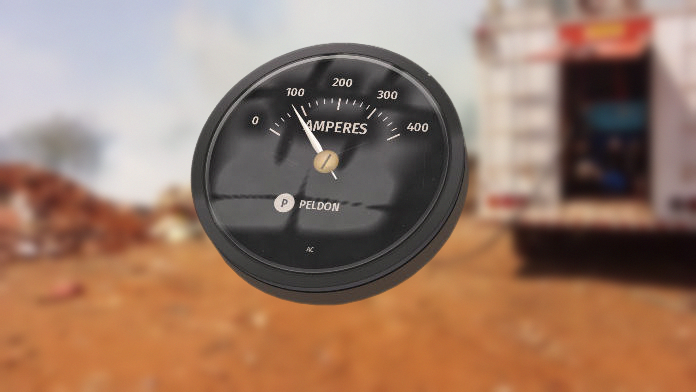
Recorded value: 80,A
